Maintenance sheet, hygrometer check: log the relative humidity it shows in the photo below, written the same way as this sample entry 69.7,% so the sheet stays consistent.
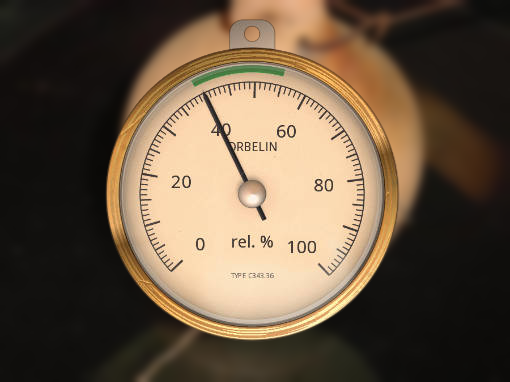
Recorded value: 40,%
